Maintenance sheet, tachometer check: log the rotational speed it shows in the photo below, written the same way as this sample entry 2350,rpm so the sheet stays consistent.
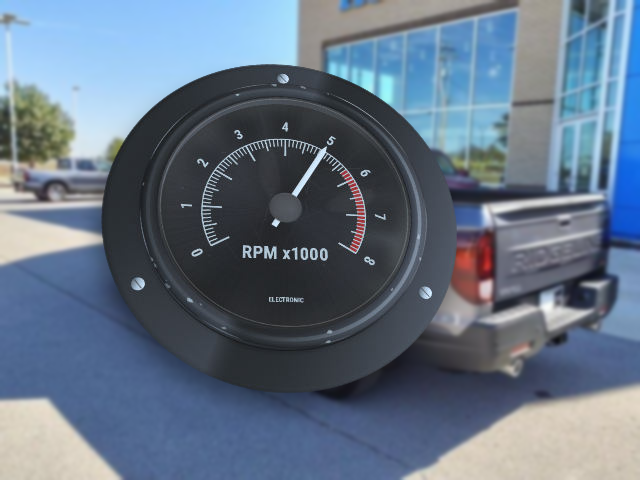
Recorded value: 5000,rpm
